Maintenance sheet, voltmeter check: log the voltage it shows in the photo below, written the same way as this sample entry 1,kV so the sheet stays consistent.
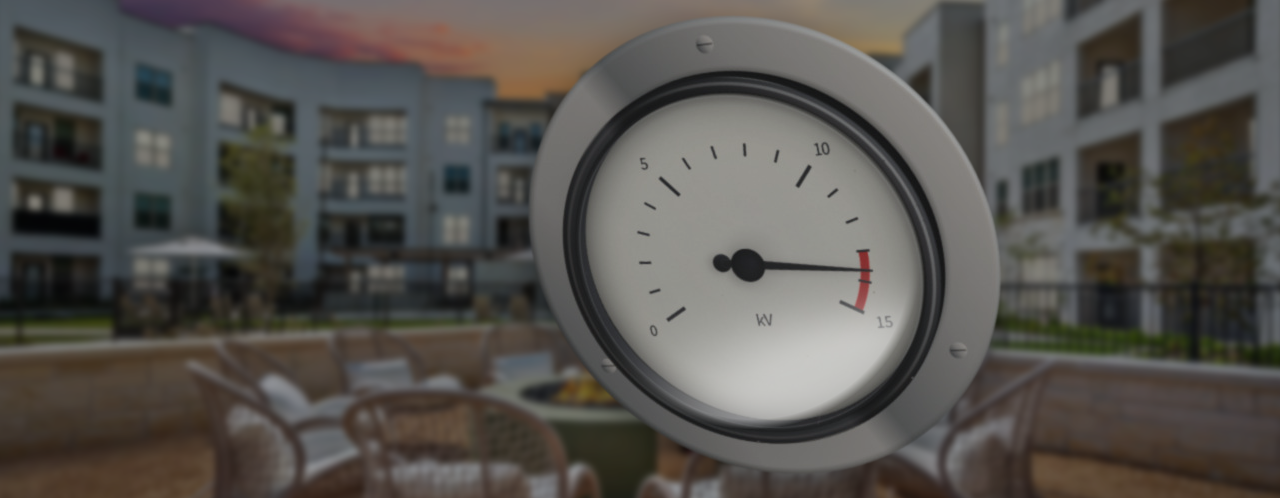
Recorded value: 13.5,kV
